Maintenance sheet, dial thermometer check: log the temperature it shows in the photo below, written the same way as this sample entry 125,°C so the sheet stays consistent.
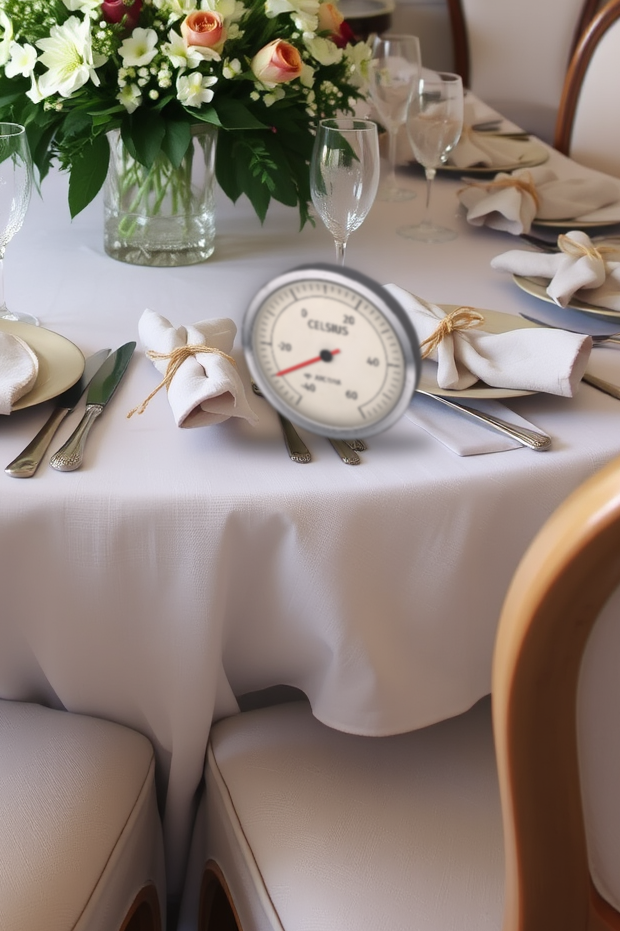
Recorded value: -30,°C
